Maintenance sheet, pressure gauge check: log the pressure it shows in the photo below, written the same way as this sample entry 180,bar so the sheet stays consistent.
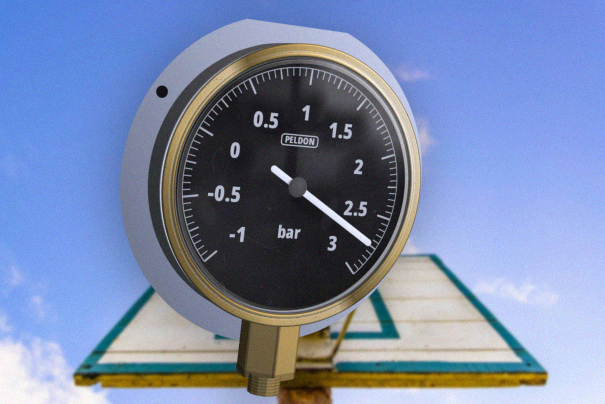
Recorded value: 2.75,bar
